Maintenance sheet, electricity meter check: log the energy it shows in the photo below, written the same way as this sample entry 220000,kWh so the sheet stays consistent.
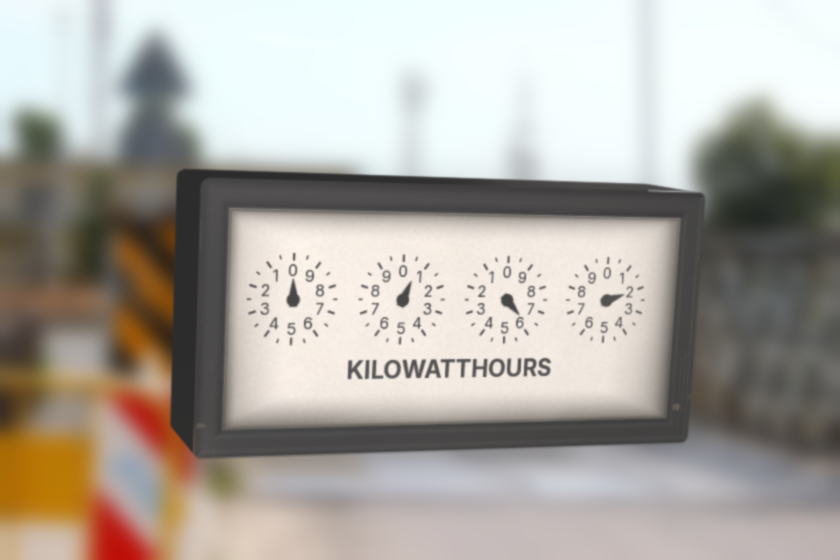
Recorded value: 62,kWh
